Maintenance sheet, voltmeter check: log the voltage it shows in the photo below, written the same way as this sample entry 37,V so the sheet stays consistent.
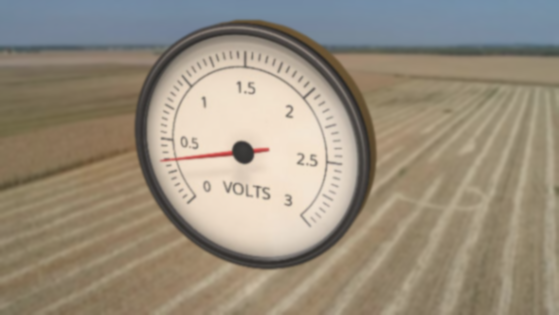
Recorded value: 0.35,V
